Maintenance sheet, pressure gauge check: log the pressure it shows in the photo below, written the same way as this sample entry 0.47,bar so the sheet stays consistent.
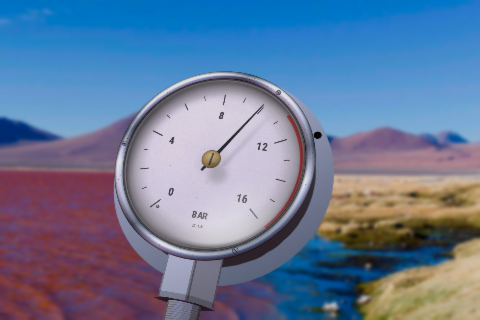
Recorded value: 10,bar
